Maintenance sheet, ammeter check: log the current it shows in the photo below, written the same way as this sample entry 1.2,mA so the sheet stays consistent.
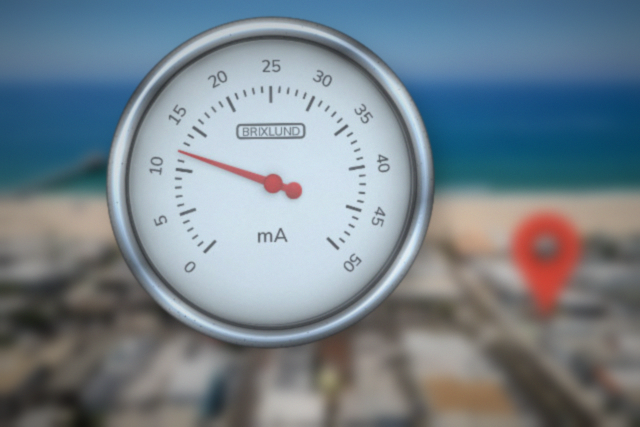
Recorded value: 12,mA
